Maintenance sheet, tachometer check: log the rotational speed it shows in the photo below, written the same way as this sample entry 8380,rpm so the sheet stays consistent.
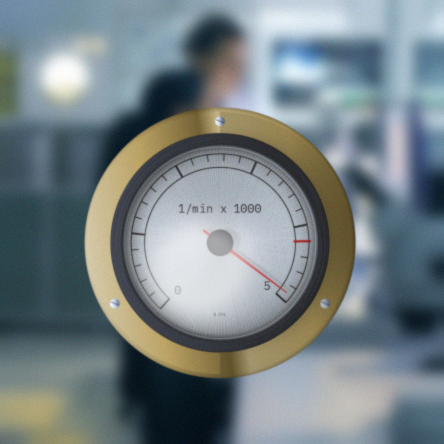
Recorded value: 4900,rpm
